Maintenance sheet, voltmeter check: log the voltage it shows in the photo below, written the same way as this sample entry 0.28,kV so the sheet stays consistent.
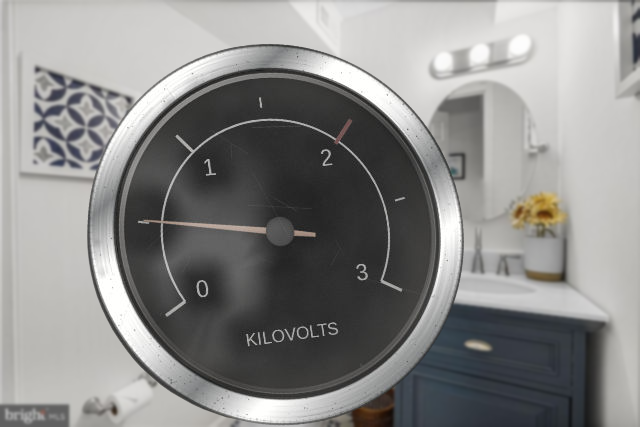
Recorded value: 0.5,kV
